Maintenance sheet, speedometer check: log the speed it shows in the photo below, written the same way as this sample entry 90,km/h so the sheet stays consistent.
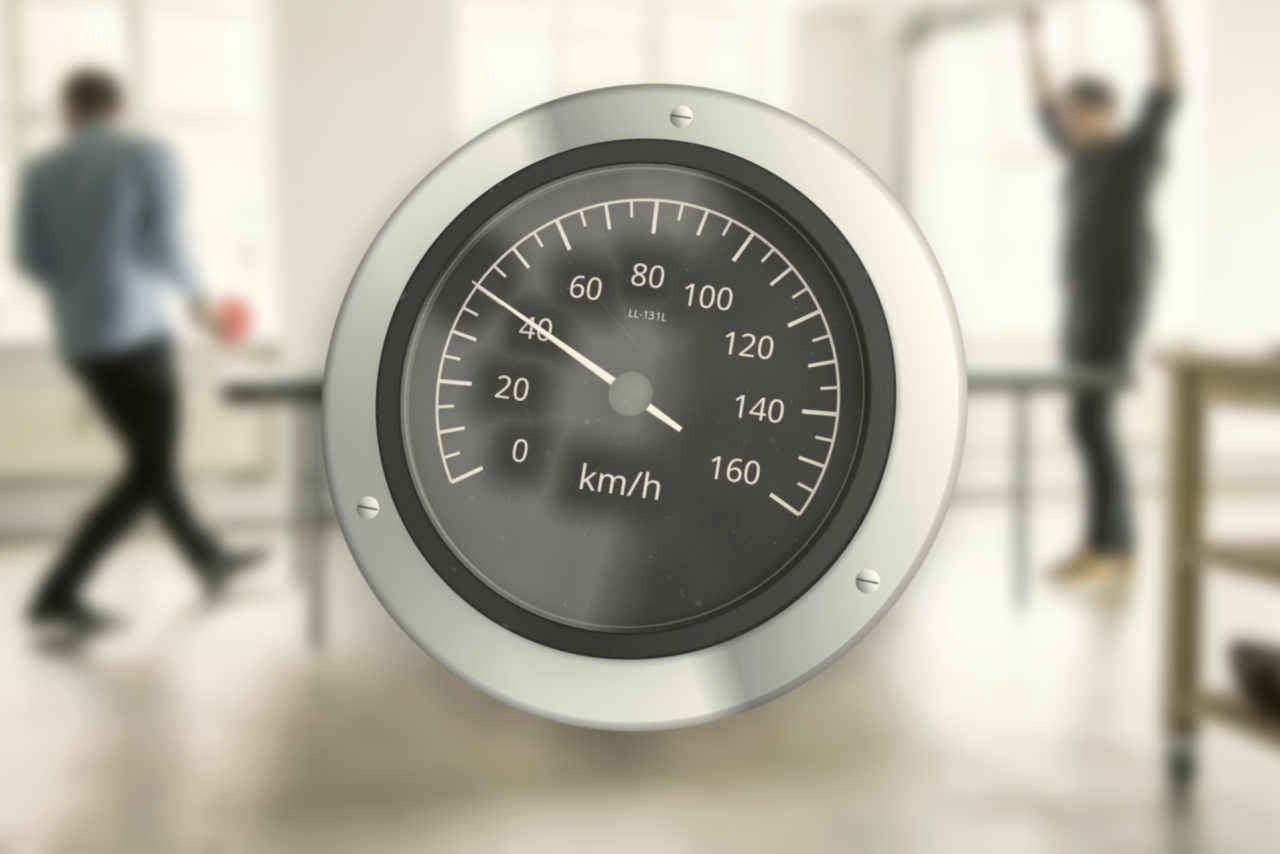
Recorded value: 40,km/h
